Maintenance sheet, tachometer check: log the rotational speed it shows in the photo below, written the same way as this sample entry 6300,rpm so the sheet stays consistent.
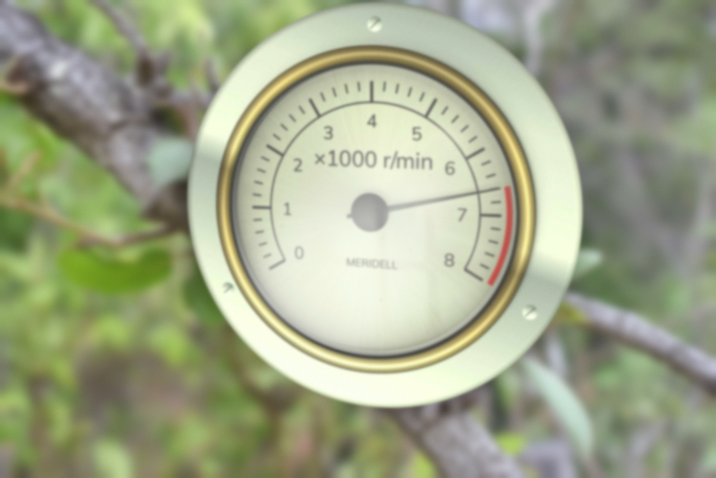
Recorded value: 6600,rpm
